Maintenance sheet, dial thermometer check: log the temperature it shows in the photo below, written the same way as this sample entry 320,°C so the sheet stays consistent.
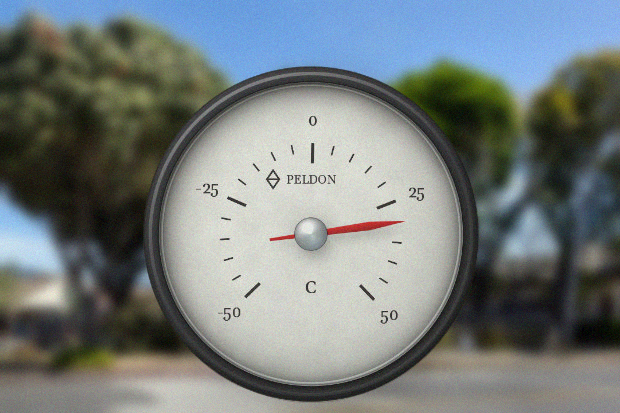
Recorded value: 30,°C
